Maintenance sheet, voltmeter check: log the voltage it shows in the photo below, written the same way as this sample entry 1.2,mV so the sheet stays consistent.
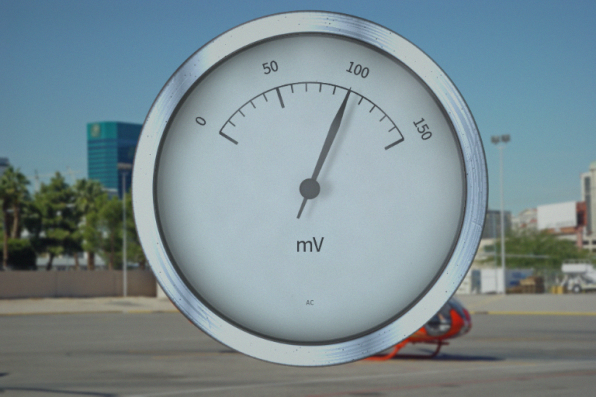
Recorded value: 100,mV
